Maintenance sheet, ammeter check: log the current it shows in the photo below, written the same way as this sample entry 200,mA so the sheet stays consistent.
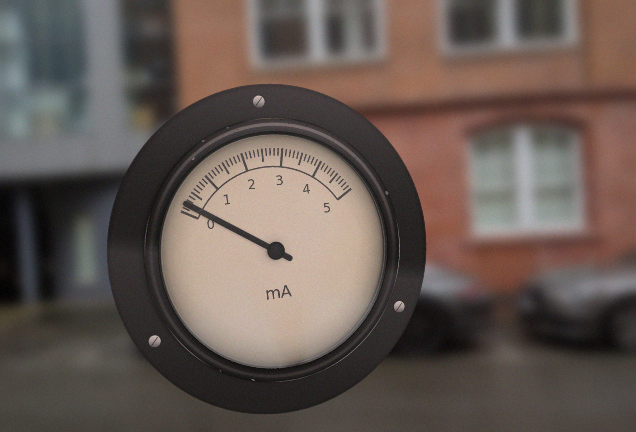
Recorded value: 0.2,mA
